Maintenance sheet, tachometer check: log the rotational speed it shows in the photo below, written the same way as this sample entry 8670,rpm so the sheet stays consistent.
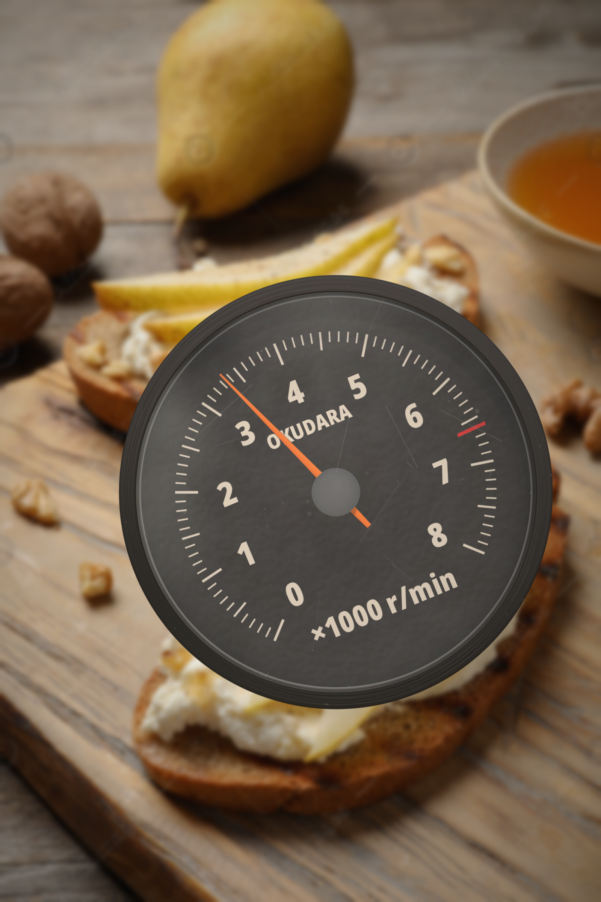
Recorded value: 3350,rpm
